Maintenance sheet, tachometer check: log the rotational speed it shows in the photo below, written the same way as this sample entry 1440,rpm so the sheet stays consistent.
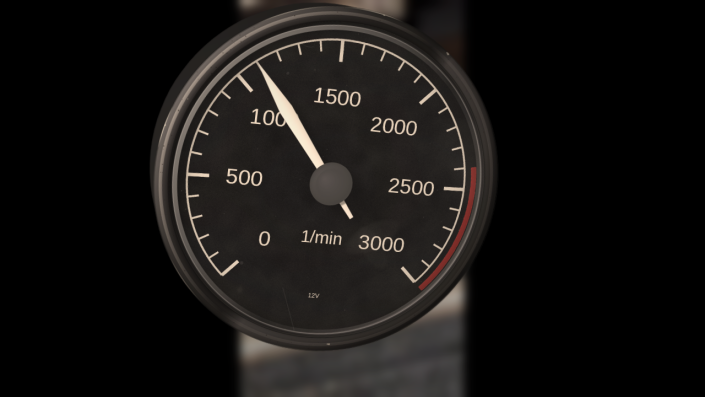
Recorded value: 1100,rpm
